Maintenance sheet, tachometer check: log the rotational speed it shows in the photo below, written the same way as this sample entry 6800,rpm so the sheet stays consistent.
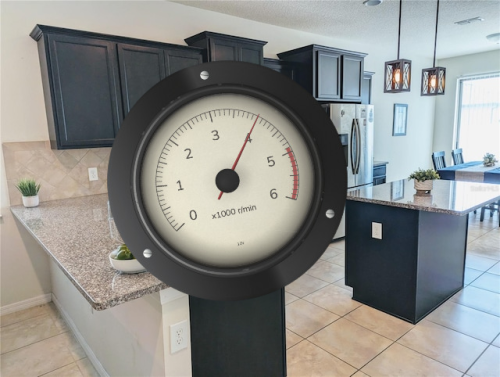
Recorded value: 4000,rpm
